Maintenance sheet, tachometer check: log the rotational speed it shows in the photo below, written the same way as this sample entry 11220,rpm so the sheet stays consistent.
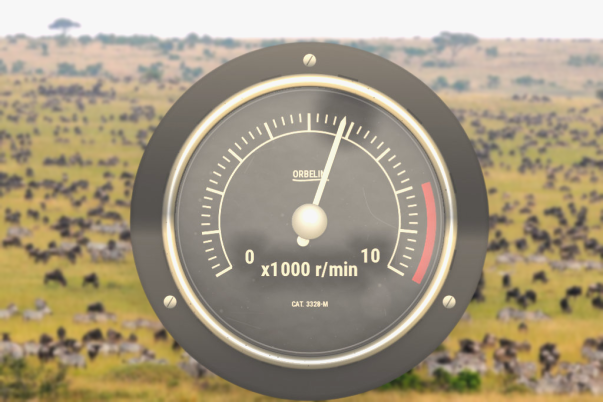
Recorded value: 5800,rpm
